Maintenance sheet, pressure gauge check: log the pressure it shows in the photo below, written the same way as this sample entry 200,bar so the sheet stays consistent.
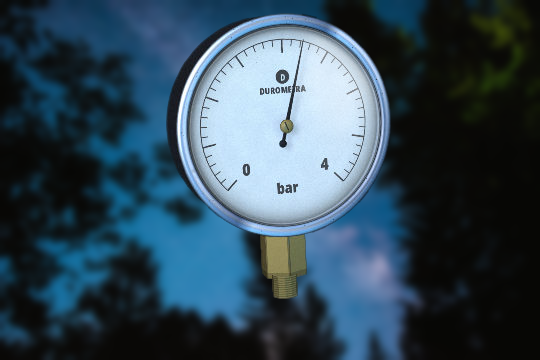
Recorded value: 2.2,bar
